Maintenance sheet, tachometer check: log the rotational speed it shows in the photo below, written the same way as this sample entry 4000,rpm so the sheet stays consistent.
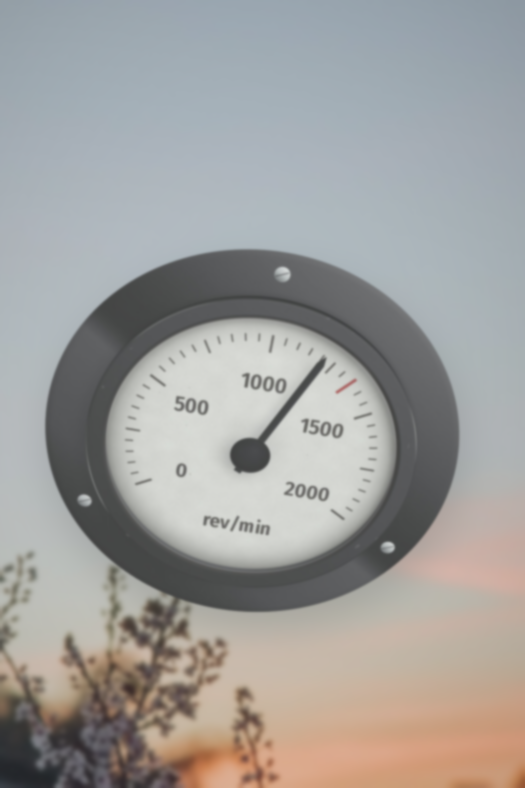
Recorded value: 1200,rpm
